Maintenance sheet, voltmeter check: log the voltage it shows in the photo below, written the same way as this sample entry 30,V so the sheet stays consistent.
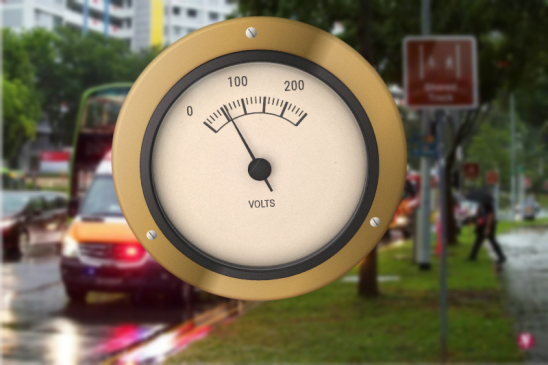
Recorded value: 60,V
